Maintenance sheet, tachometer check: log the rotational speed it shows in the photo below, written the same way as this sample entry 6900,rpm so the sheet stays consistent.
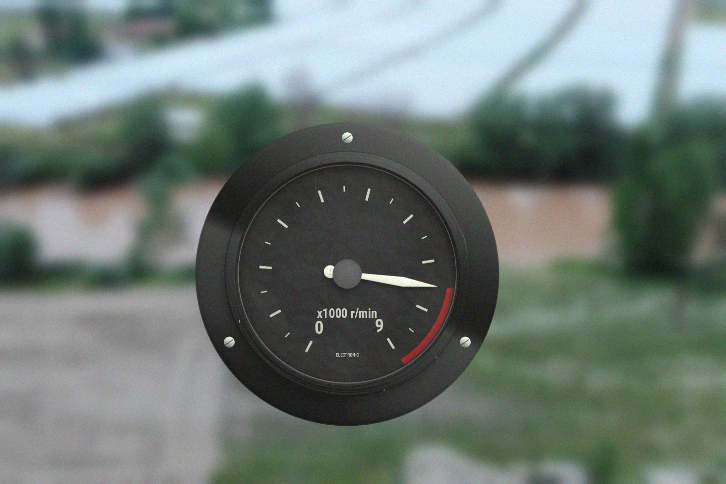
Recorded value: 7500,rpm
